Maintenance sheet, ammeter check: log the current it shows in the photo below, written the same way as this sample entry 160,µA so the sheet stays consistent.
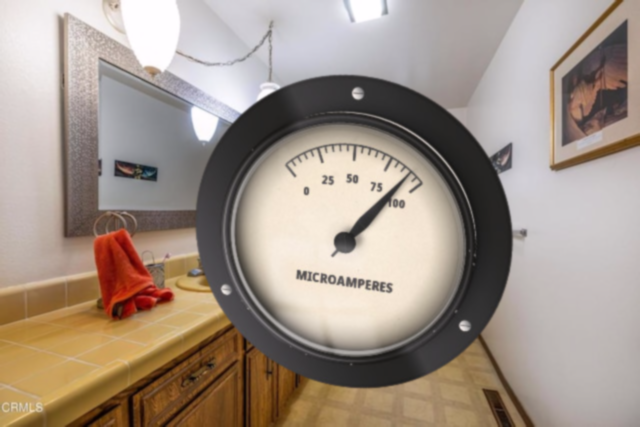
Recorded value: 90,µA
